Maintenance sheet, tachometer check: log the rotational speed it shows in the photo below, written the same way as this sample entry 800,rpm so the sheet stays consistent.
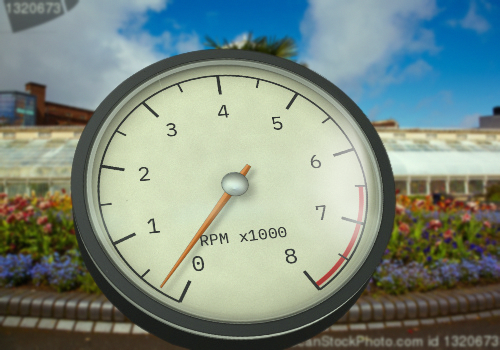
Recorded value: 250,rpm
